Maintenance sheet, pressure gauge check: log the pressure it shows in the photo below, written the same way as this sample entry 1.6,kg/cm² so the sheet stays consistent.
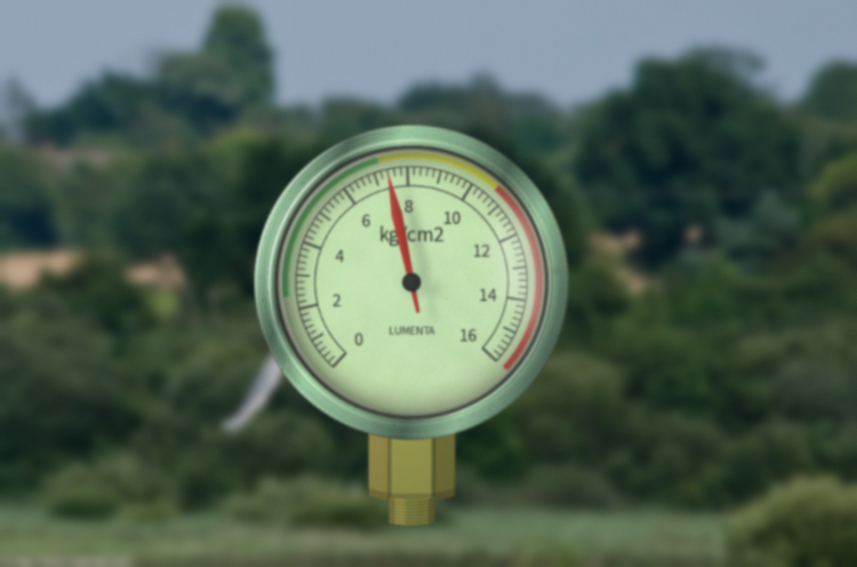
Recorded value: 7.4,kg/cm²
